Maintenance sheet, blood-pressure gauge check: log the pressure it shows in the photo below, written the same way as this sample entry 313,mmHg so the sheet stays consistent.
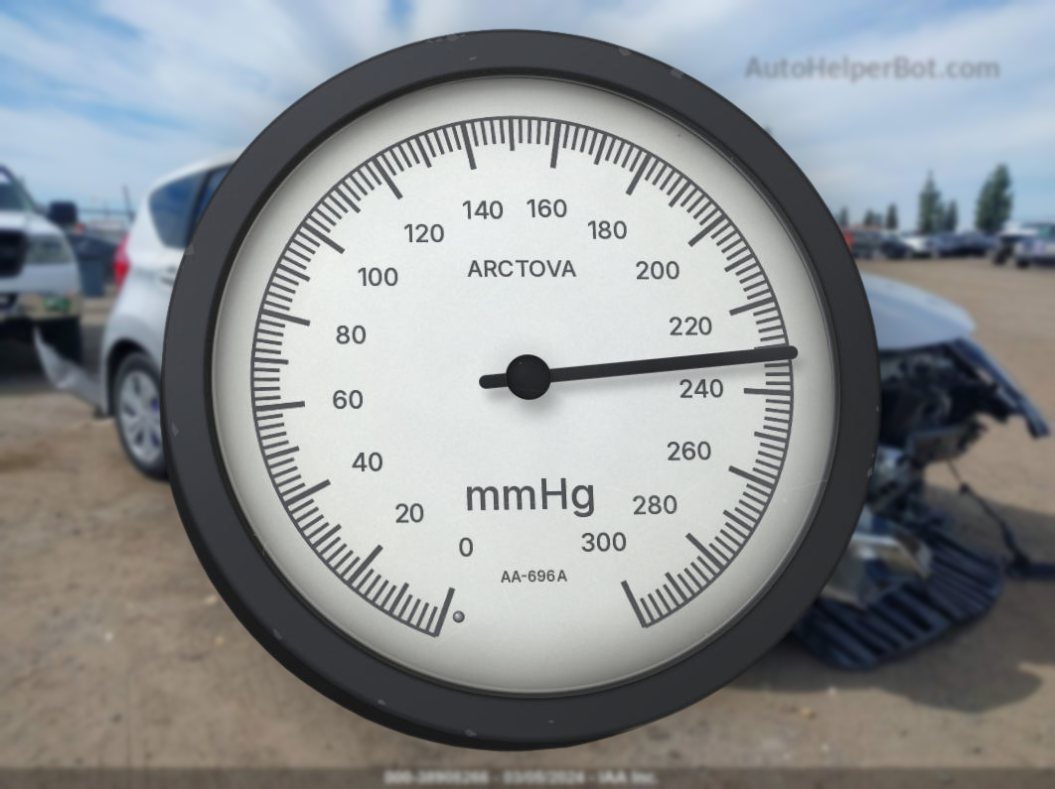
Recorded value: 232,mmHg
